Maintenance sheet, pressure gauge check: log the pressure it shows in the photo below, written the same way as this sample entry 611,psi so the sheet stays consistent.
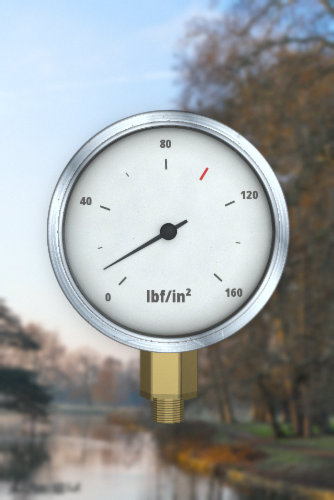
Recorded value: 10,psi
